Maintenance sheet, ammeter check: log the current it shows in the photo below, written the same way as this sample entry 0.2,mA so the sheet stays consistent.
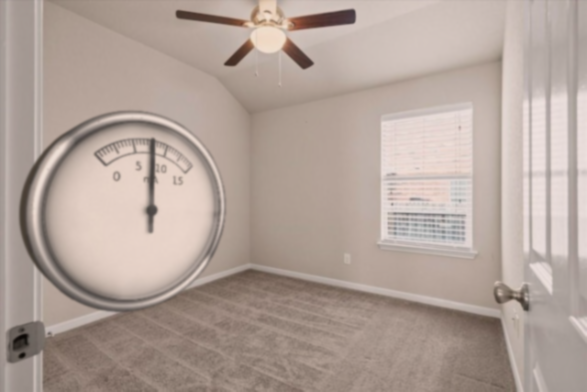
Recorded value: 7.5,mA
